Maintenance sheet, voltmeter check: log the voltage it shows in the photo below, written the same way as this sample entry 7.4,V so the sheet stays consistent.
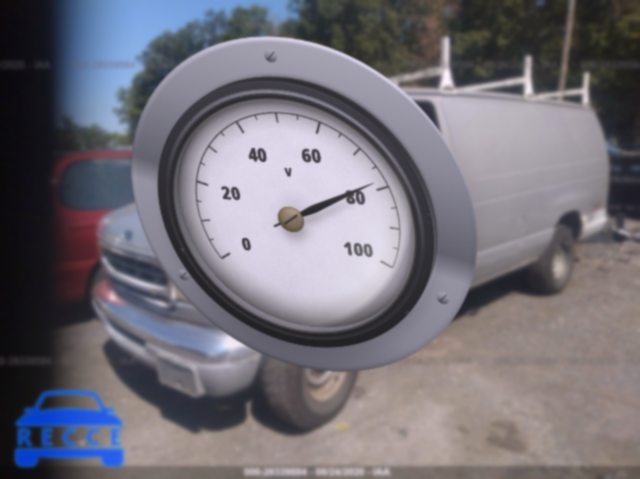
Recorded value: 77.5,V
